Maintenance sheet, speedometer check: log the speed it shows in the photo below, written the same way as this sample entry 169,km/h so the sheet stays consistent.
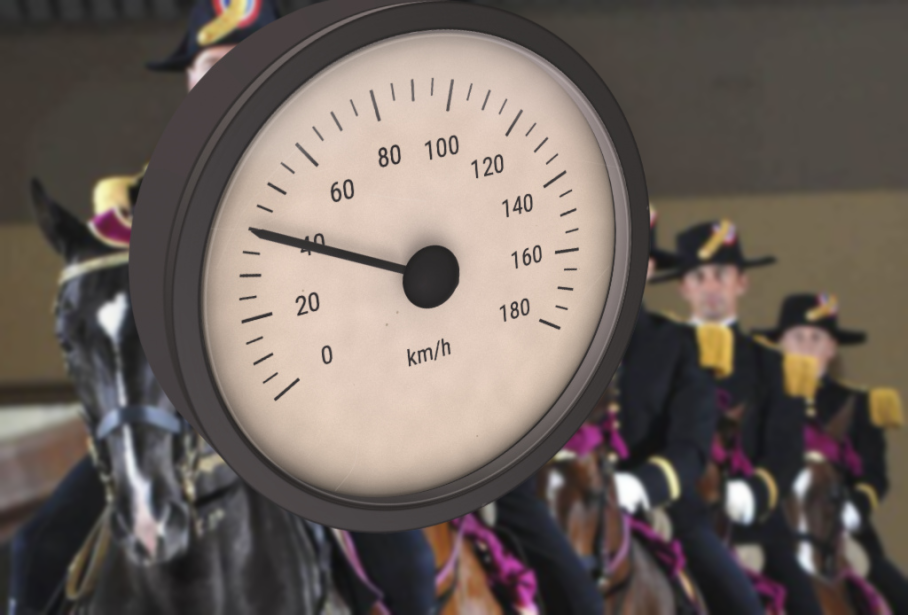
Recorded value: 40,km/h
